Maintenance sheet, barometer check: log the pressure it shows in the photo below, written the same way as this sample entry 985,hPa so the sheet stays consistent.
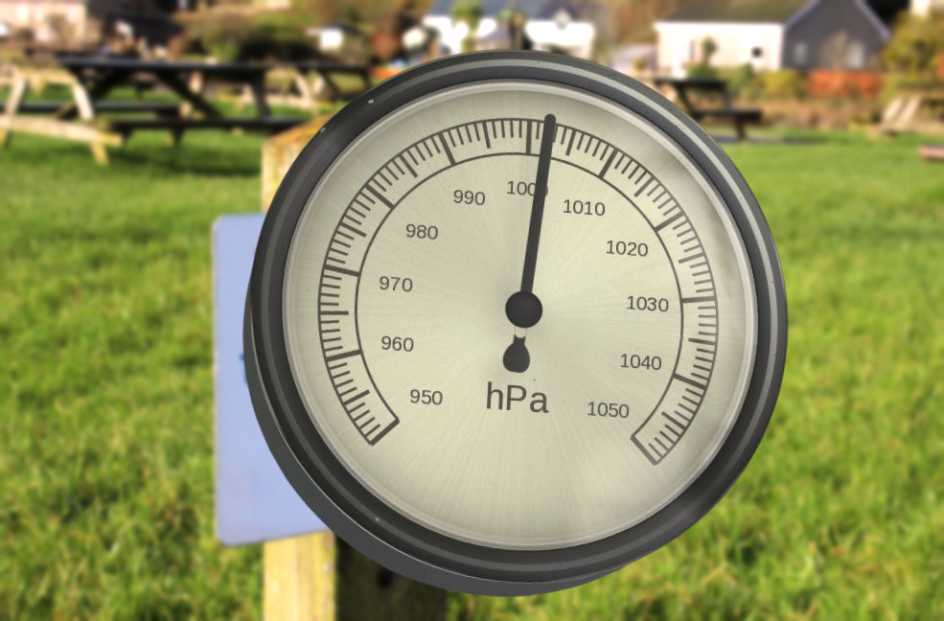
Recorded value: 1002,hPa
